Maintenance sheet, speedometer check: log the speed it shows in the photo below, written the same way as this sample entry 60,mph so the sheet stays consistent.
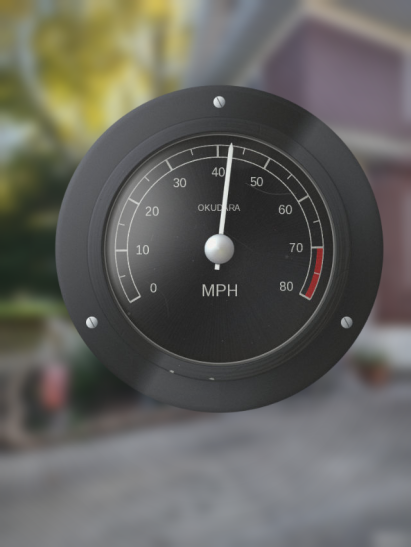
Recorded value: 42.5,mph
